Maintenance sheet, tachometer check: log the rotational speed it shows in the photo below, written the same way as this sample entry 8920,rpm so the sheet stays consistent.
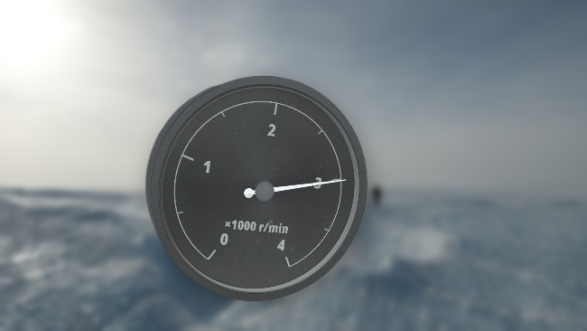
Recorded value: 3000,rpm
